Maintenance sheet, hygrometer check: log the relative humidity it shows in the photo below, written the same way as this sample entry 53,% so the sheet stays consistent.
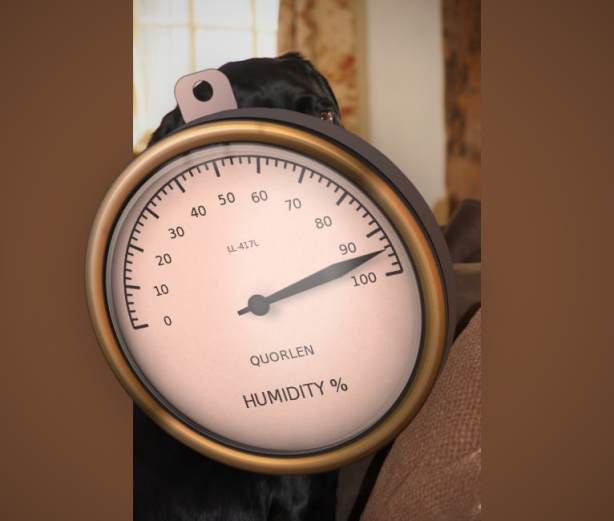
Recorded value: 94,%
